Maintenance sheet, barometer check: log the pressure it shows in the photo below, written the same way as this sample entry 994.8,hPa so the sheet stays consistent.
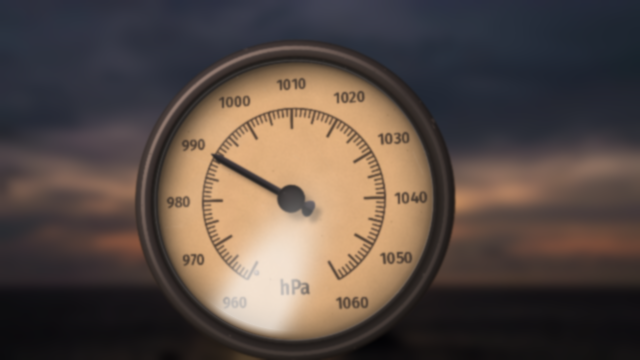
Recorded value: 990,hPa
